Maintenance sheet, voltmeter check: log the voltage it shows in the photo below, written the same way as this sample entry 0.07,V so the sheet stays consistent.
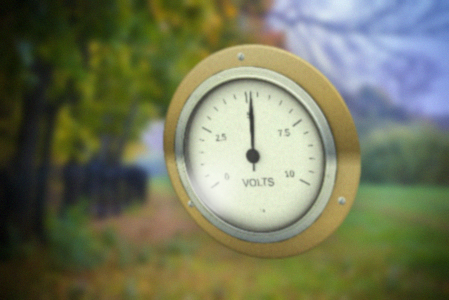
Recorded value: 5.25,V
